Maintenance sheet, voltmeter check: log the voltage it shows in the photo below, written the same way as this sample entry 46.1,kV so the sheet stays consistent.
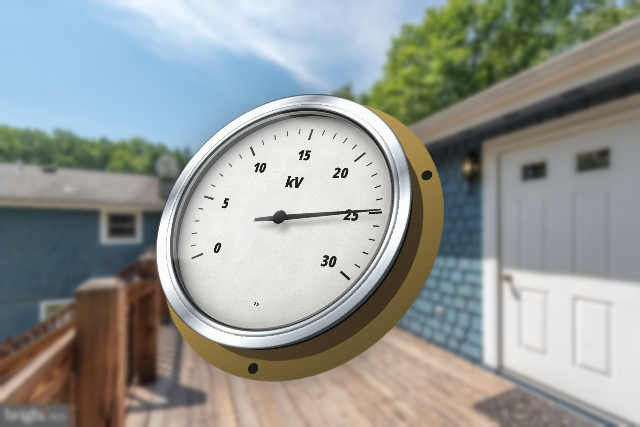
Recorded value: 25,kV
